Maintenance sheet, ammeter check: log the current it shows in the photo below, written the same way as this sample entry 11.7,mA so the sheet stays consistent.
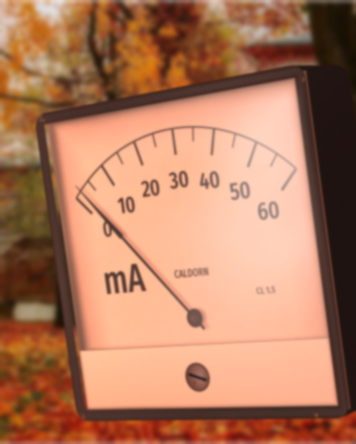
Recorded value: 2.5,mA
